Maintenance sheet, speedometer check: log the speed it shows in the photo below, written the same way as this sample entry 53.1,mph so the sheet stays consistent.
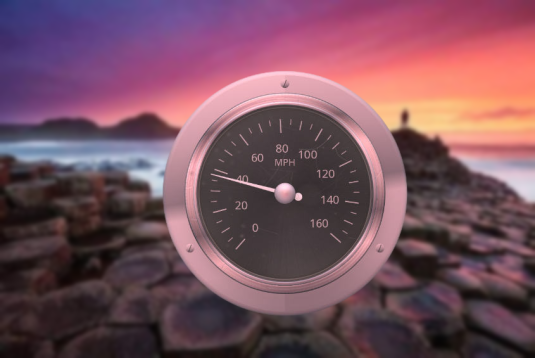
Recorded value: 37.5,mph
